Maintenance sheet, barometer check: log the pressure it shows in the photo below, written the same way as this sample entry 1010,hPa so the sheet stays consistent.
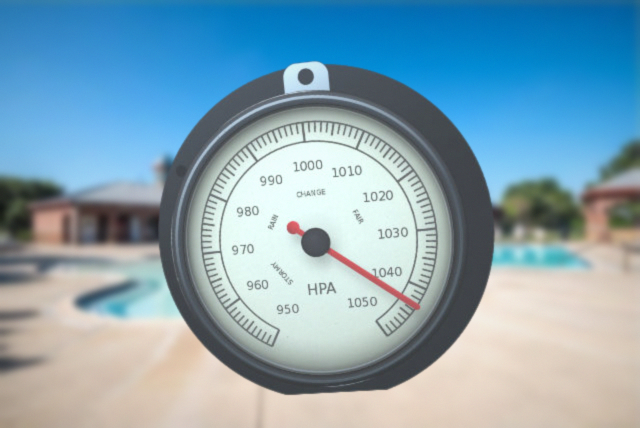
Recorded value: 1043,hPa
